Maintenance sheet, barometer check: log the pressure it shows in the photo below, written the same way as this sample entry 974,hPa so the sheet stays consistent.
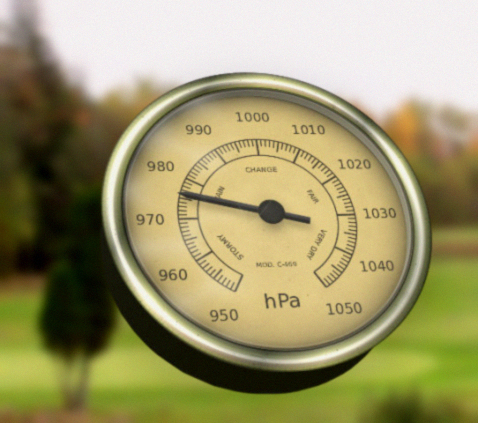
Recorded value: 975,hPa
